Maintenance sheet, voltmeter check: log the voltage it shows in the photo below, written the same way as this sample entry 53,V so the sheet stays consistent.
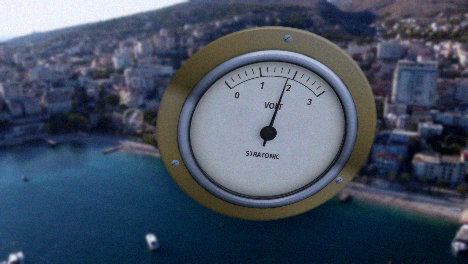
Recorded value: 1.8,V
